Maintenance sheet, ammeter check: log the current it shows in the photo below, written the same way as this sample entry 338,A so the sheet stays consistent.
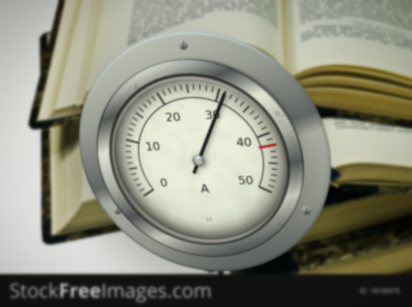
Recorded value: 31,A
